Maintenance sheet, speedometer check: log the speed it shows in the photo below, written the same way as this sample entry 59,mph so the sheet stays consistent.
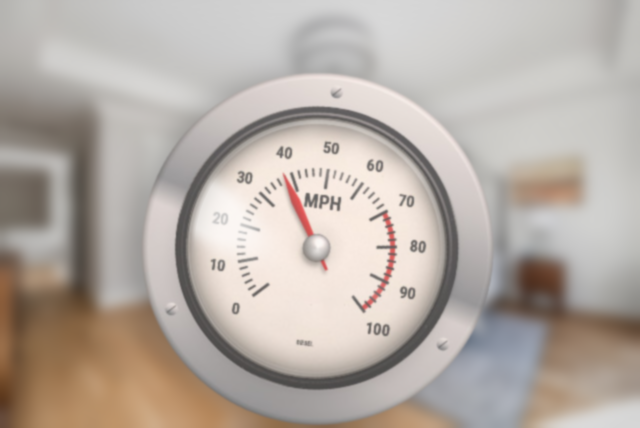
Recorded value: 38,mph
